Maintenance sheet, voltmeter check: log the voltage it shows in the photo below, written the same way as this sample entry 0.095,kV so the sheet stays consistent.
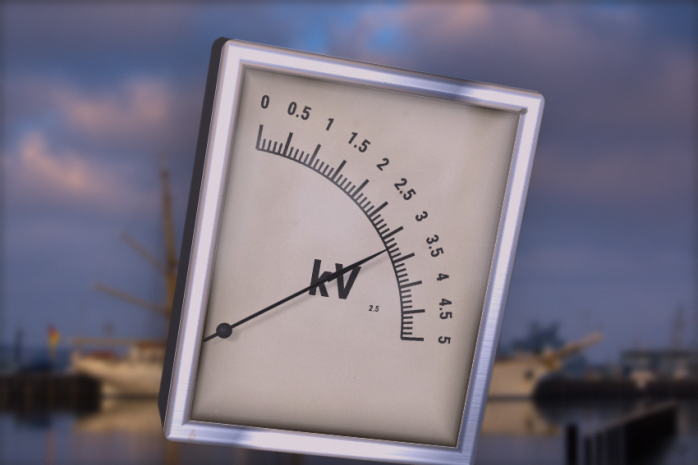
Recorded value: 3.2,kV
